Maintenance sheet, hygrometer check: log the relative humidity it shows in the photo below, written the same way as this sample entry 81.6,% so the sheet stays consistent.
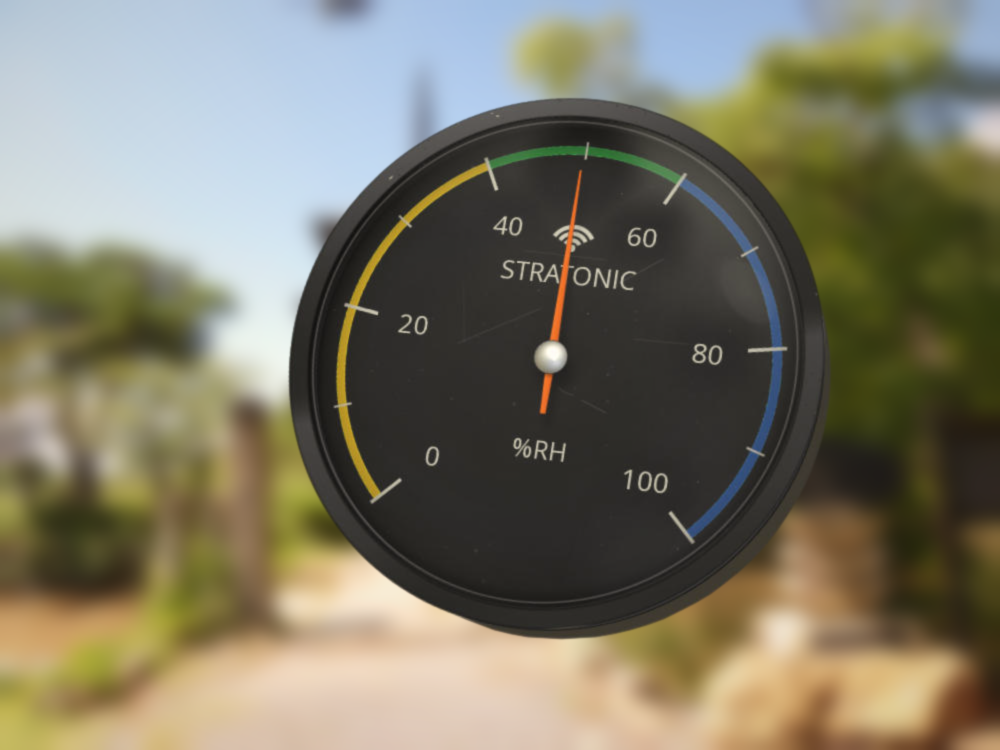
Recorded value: 50,%
